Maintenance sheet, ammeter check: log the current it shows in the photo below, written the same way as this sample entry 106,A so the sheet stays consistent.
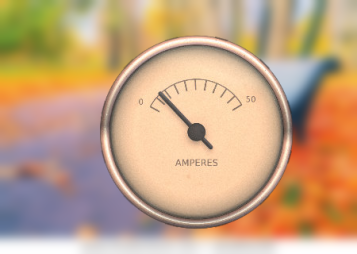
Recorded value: 7.5,A
